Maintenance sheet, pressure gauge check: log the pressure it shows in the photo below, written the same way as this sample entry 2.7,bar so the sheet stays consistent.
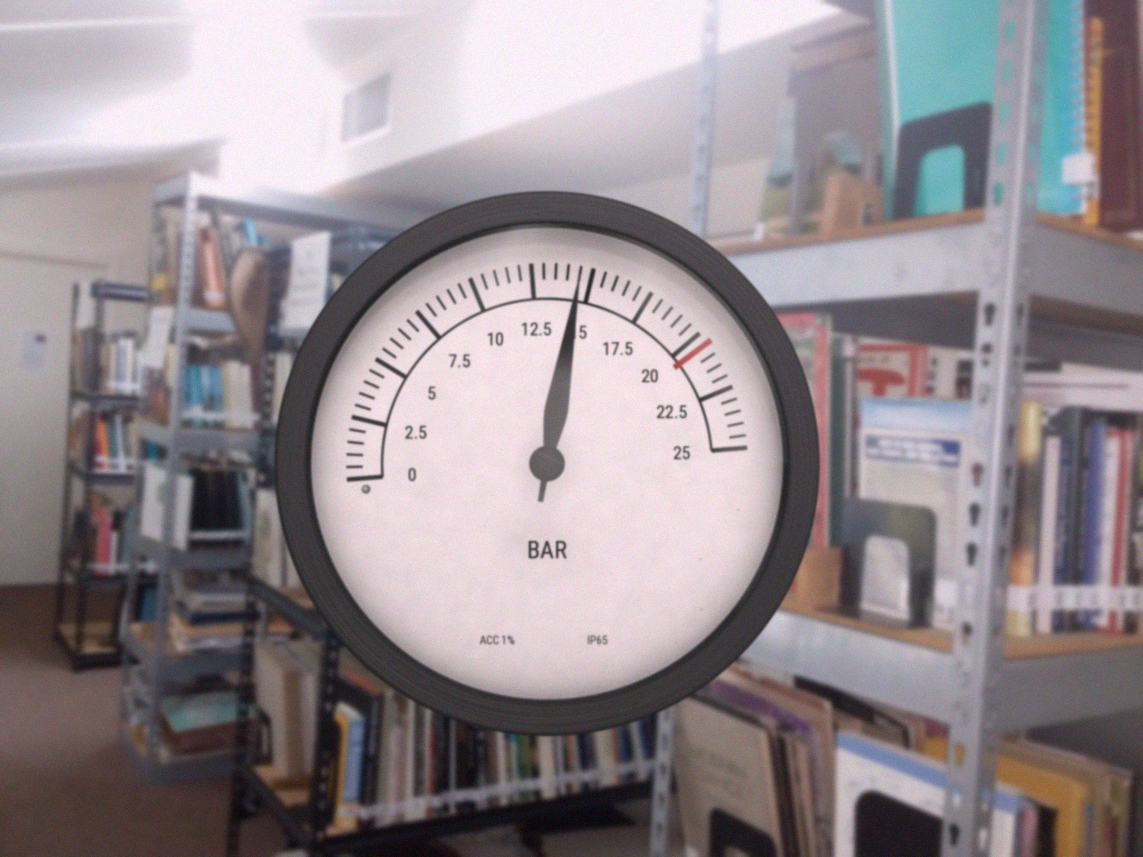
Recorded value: 14.5,bar
